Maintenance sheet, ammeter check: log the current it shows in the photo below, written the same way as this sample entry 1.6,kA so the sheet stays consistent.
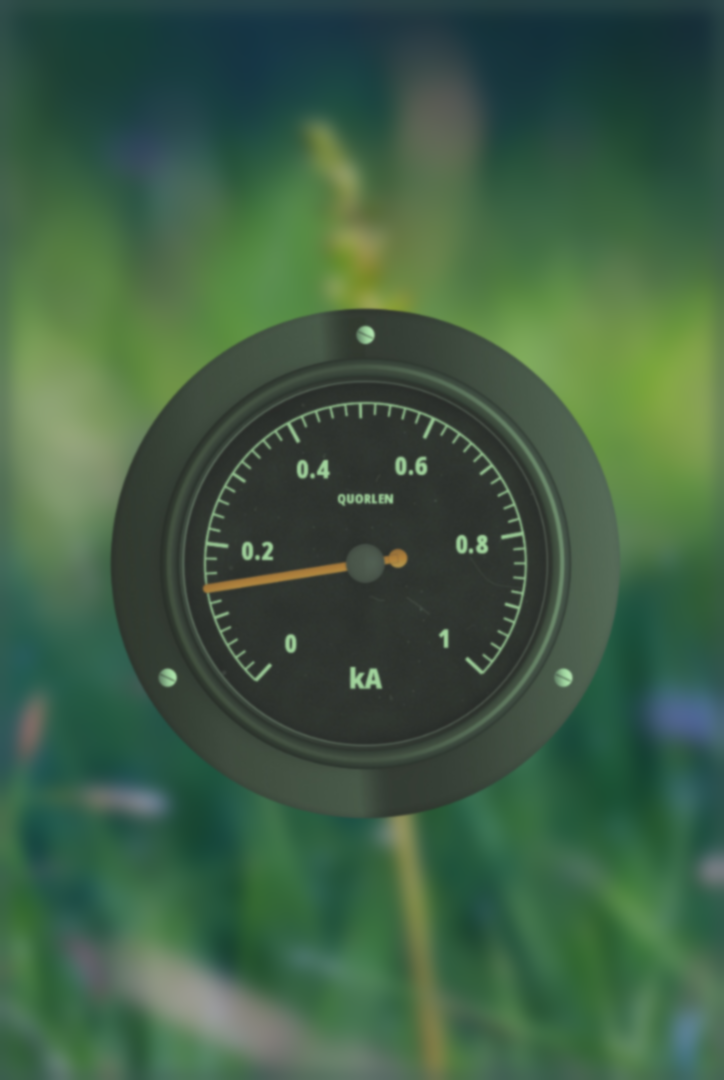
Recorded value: 0.14,kA
